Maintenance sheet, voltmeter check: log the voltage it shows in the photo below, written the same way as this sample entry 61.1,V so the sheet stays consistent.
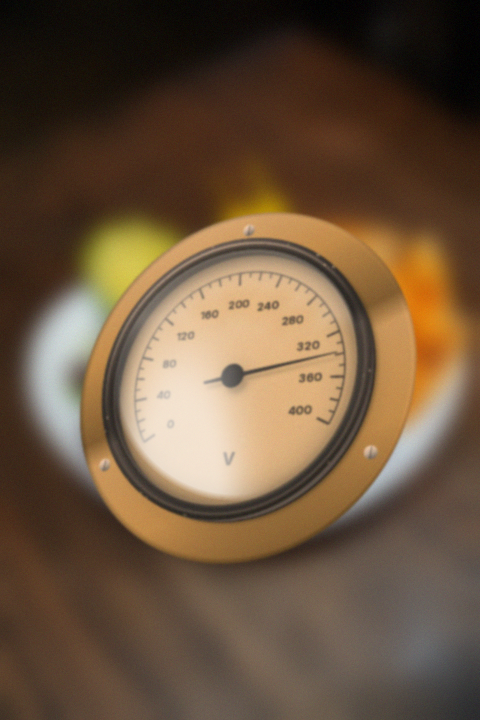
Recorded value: 340,V
